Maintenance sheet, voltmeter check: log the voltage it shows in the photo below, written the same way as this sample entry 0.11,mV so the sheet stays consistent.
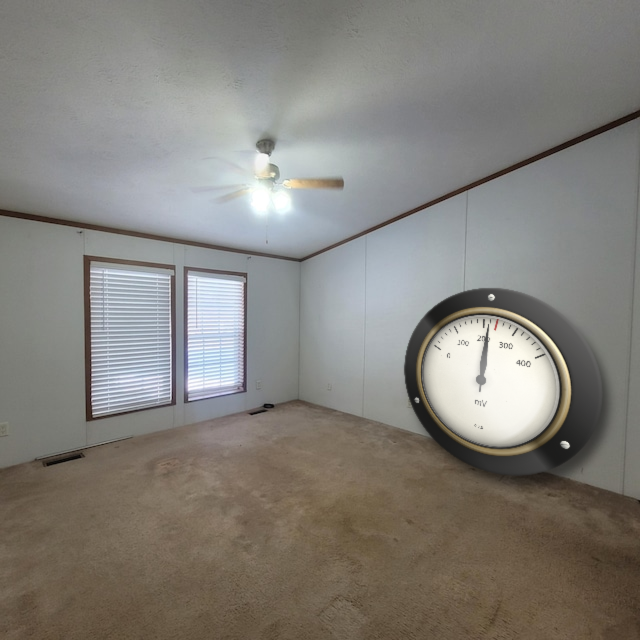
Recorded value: 220,mV
